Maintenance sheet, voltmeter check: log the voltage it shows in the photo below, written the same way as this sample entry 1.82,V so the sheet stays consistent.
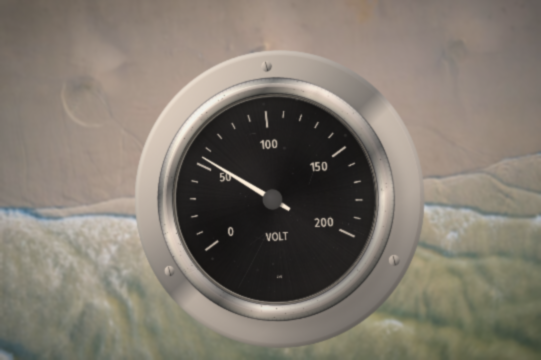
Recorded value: 55,V
